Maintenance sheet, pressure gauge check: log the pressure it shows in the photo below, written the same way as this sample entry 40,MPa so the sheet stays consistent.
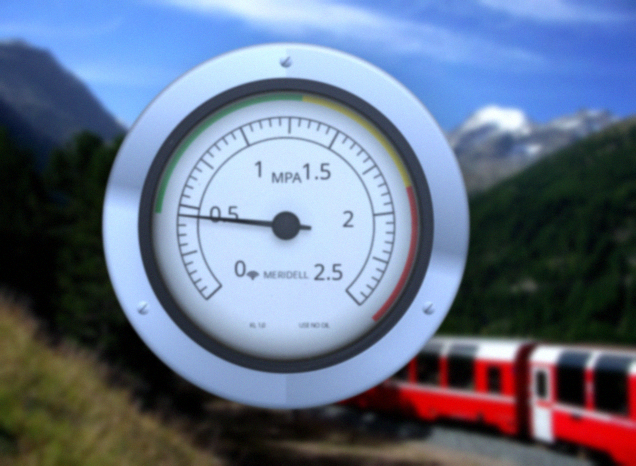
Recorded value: 0.45,MPa
